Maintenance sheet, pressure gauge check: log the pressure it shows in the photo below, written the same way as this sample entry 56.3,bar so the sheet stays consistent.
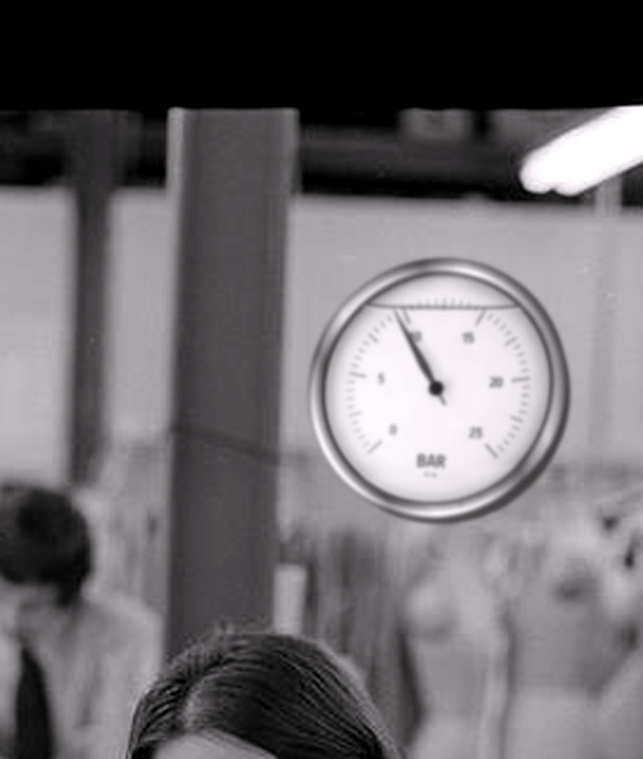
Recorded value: 9.5,bar
